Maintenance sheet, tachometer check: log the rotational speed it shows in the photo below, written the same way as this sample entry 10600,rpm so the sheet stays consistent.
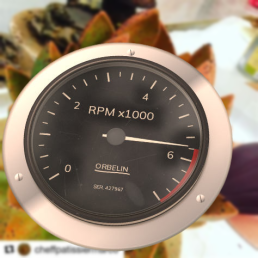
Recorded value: 5750,rpm
